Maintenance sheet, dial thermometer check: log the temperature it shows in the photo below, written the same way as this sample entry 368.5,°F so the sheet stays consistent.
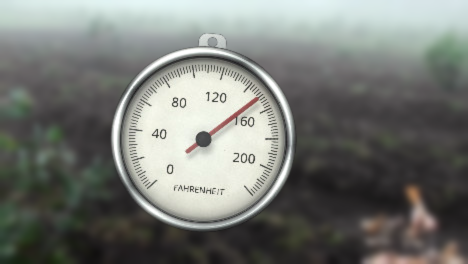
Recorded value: 150,°F
